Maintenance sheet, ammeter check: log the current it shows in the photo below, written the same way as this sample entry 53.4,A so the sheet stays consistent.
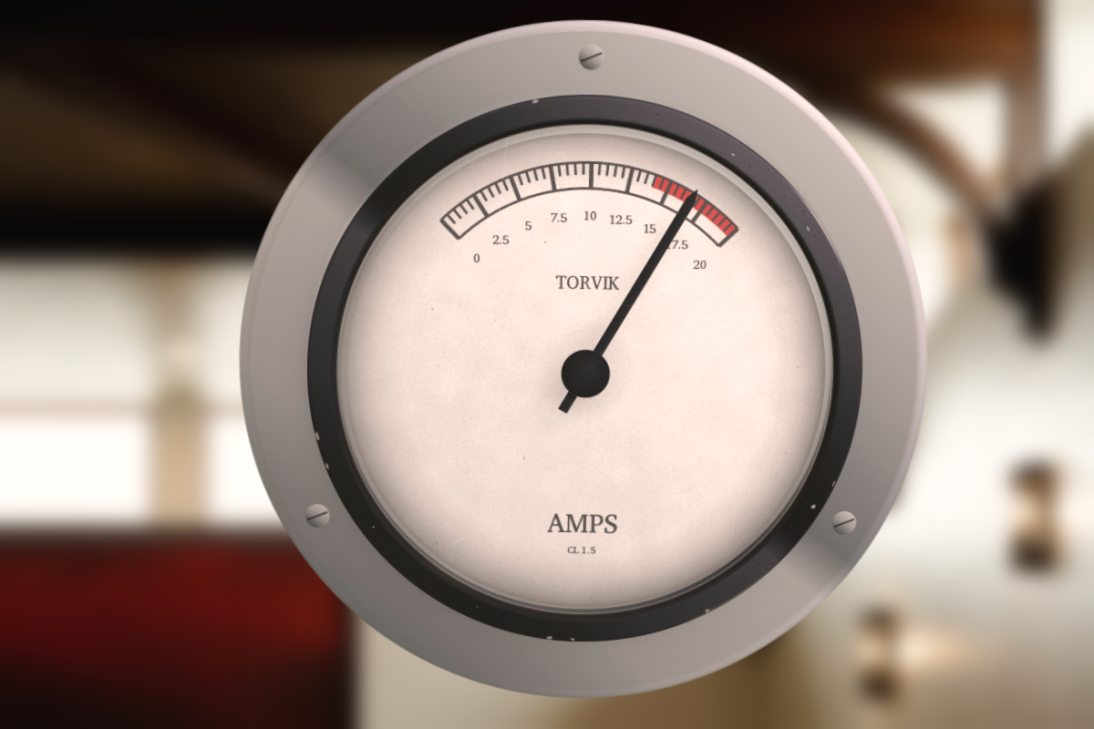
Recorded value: 16.5,A
